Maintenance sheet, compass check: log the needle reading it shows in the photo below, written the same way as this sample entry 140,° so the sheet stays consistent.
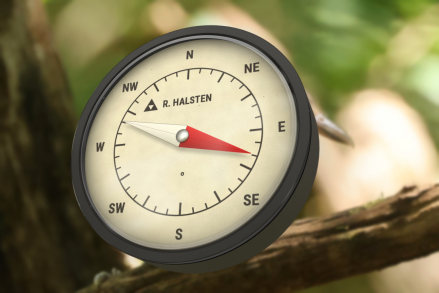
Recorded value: 110,°
